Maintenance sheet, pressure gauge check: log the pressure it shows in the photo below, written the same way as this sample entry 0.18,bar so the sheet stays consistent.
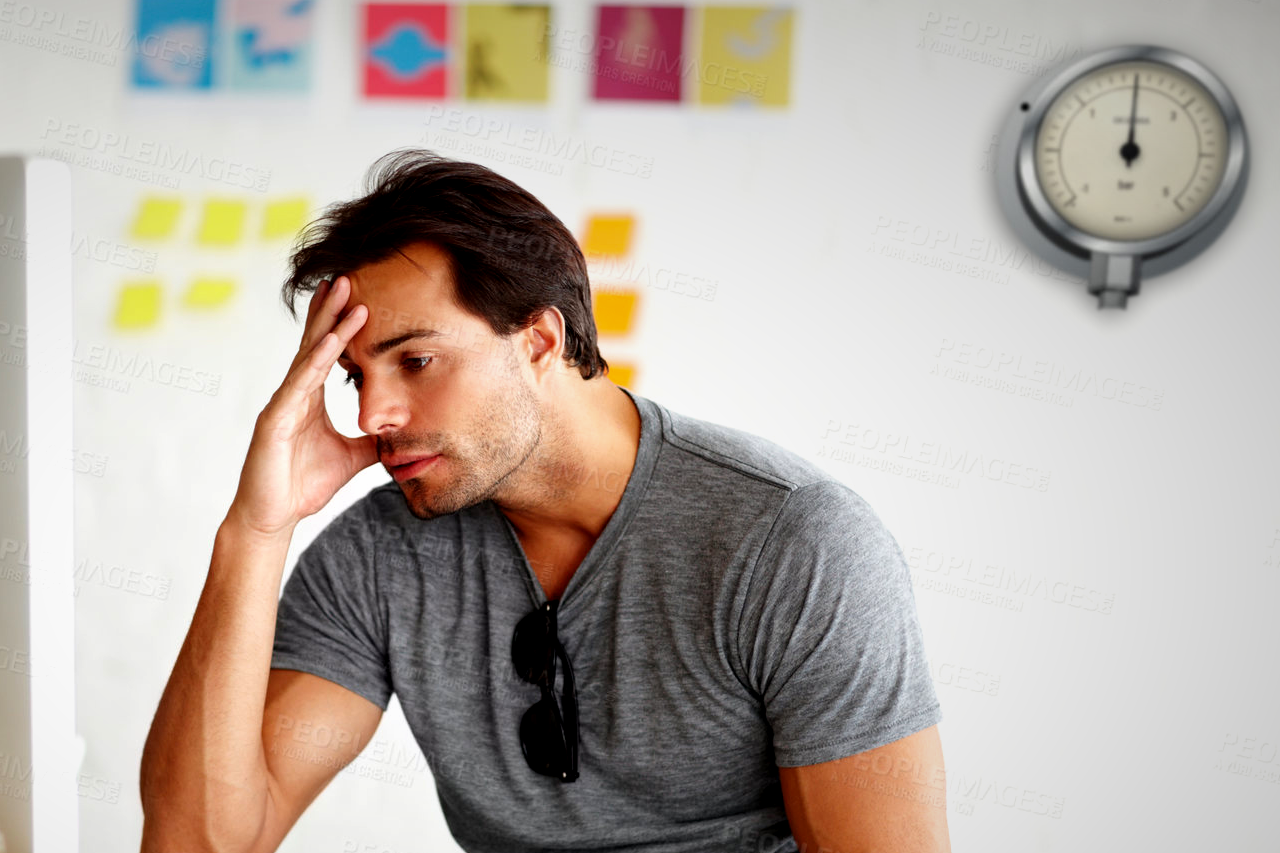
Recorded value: 2,bar
